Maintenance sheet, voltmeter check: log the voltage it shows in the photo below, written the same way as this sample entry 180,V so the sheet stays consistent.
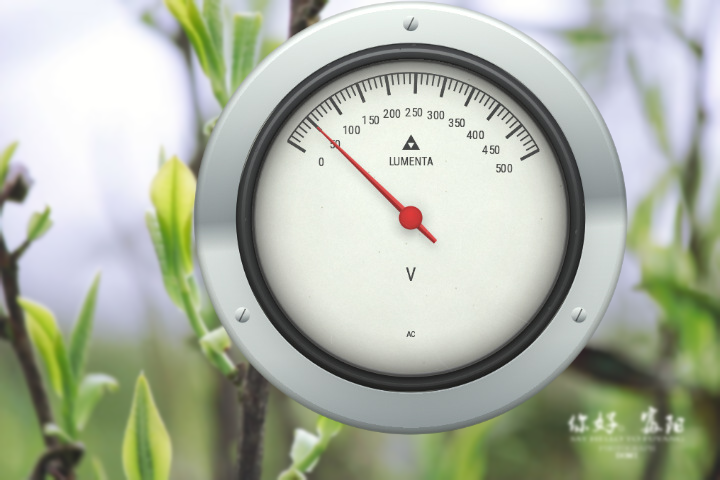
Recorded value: 50,V
